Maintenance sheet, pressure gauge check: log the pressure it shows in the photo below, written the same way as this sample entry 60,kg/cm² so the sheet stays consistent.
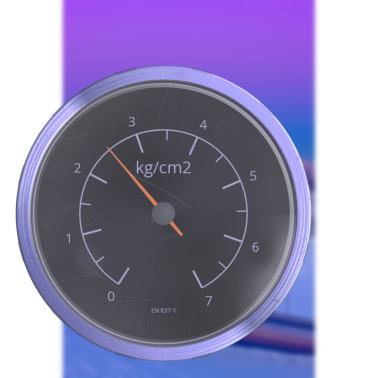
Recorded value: 2.5,kg/cm²
